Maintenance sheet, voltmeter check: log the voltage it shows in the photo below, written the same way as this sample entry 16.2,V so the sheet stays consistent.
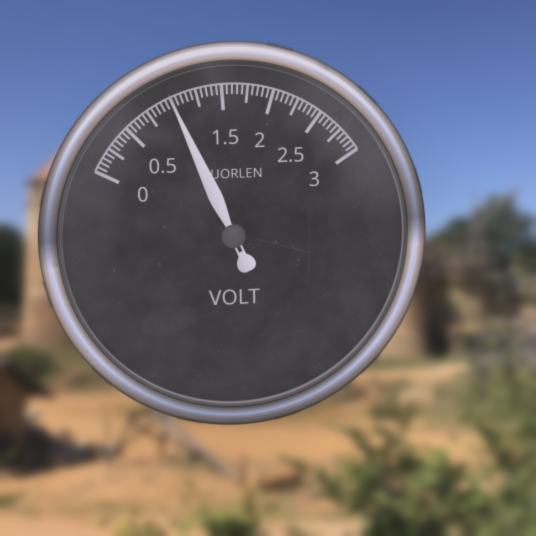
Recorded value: 1,V
